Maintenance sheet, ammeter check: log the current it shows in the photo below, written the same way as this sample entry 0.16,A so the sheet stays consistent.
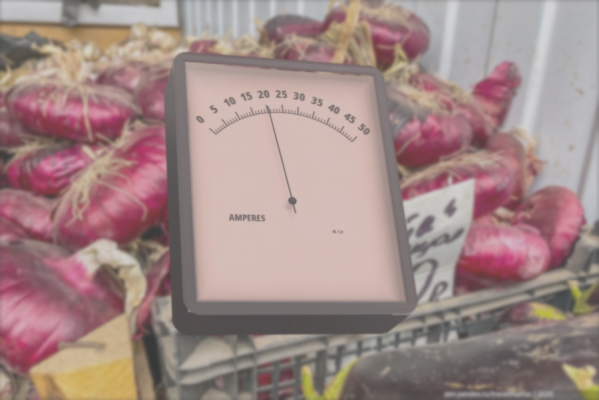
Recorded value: 20,A
